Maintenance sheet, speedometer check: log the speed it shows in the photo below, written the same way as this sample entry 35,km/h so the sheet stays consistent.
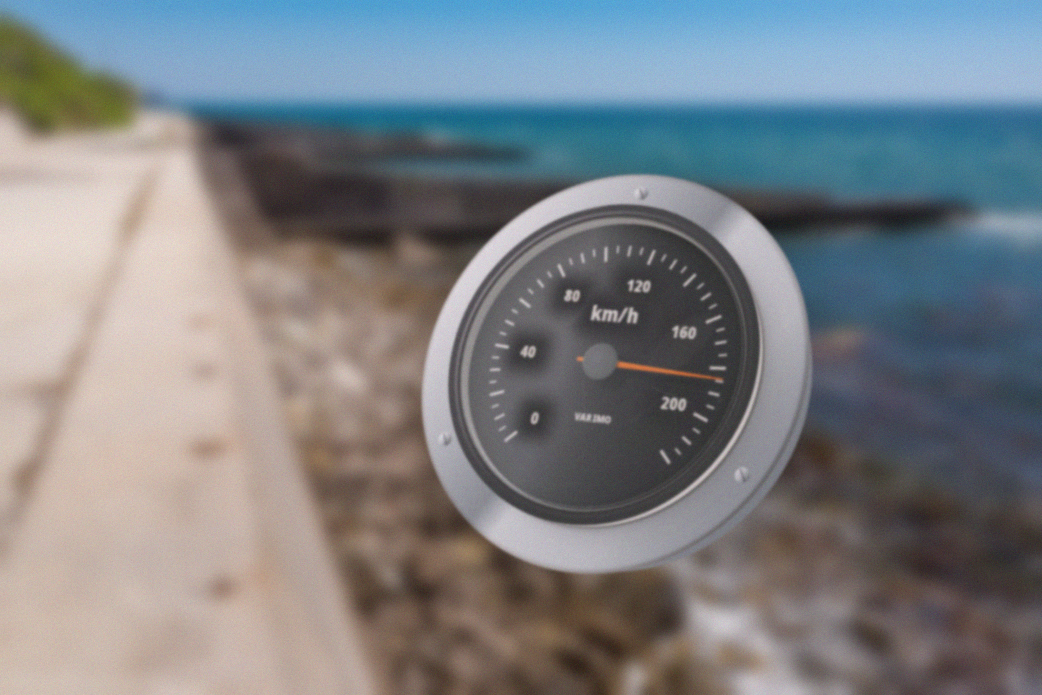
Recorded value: 185,km/h
